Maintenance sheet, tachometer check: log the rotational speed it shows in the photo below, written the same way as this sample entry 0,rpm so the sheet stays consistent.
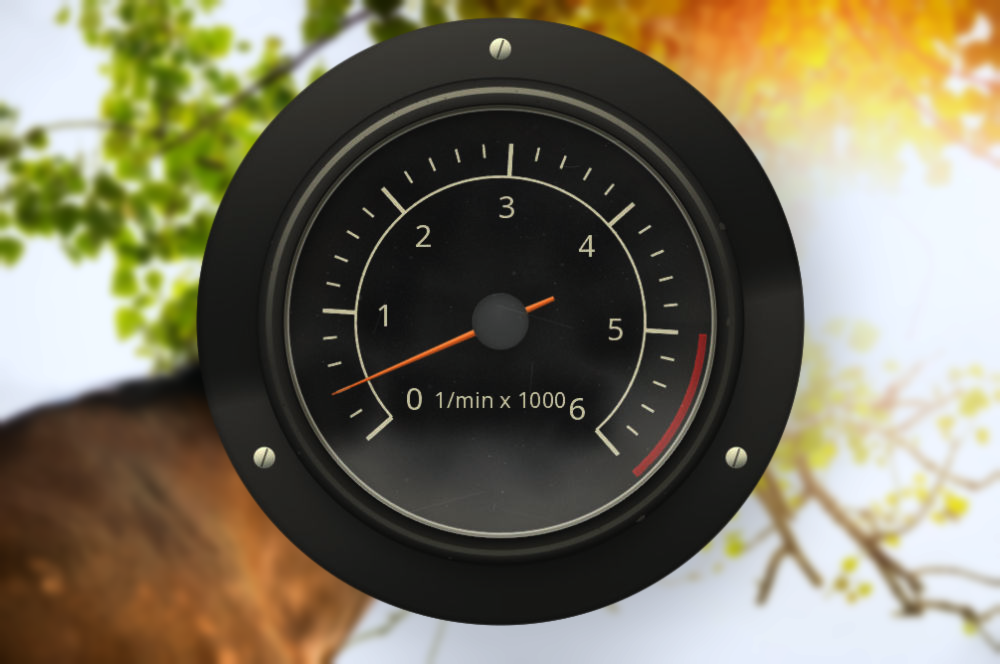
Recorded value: 400,rpm
